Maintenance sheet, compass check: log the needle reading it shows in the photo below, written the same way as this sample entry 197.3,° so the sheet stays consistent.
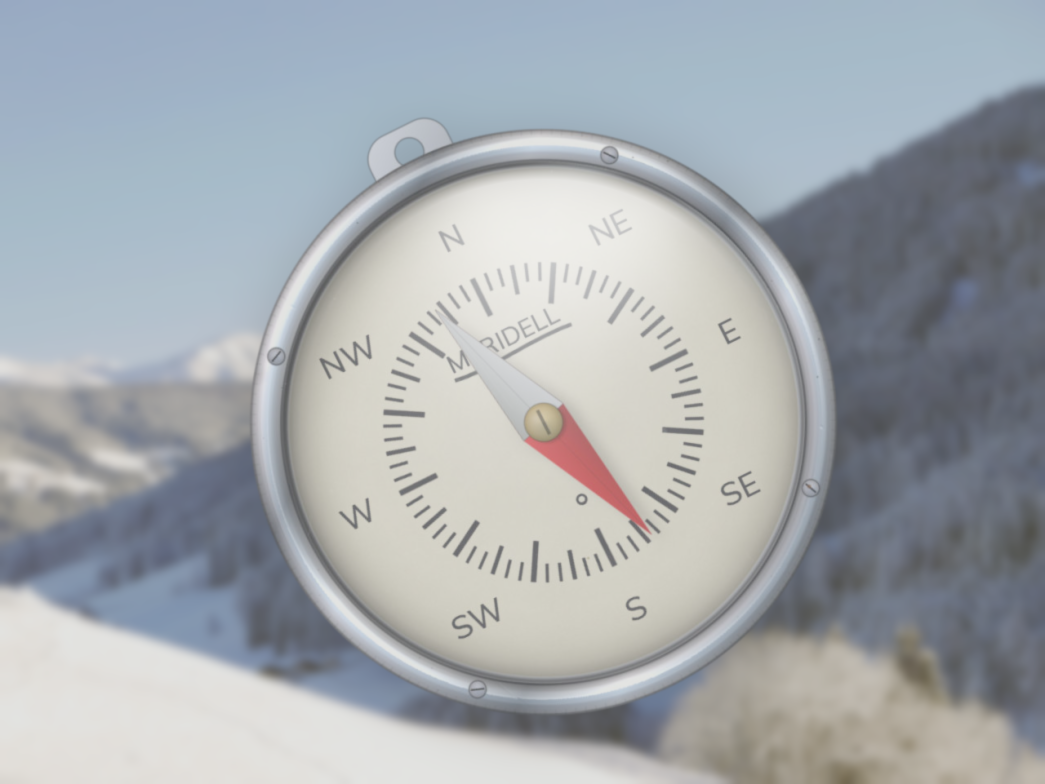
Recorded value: 162.5,°
